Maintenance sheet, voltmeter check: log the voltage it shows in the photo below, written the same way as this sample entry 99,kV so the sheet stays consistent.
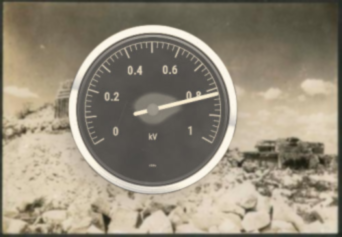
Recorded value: 0.82,kV
